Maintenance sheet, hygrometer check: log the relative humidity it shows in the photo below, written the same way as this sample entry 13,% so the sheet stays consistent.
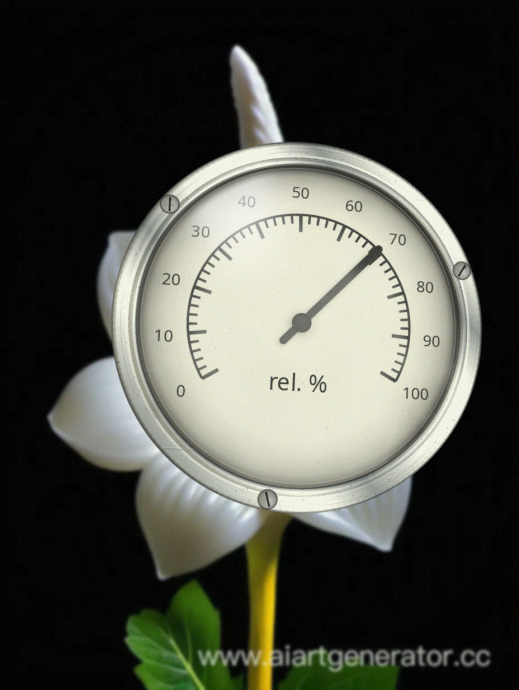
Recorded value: 69,%
